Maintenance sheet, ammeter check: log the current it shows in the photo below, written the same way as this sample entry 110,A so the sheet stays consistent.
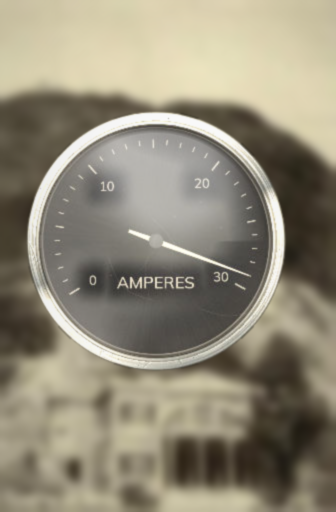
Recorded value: 29,A
